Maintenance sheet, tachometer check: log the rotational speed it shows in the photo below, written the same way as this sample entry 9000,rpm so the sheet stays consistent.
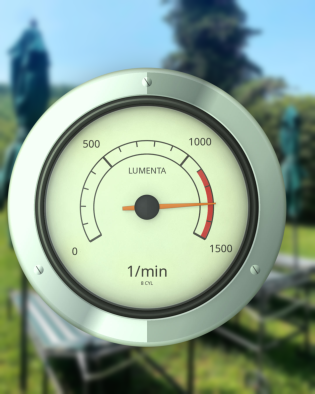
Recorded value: 1300,rpm
